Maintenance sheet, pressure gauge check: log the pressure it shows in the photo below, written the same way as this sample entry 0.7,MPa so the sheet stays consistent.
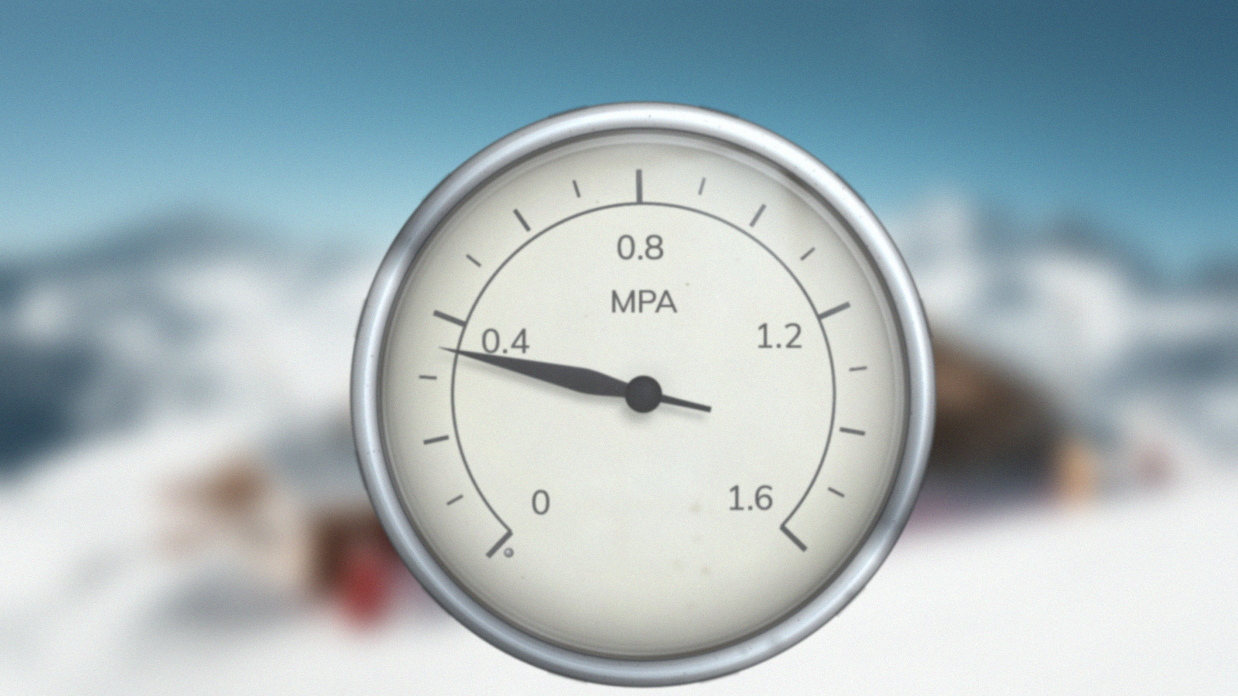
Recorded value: 0.35,MPa
